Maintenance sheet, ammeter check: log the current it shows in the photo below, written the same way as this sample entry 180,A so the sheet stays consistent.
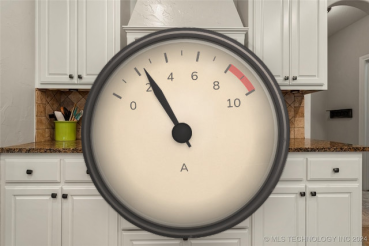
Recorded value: 2.5,A
